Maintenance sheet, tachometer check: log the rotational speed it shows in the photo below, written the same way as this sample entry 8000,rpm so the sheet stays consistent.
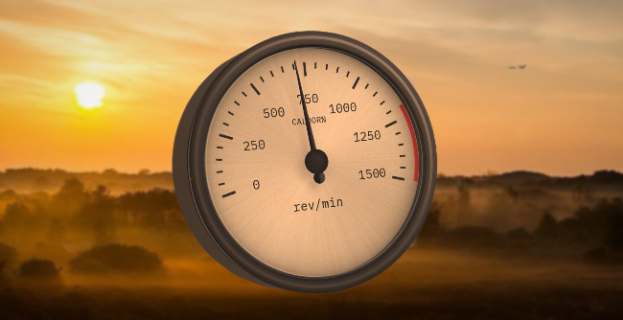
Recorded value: 700,rpm
